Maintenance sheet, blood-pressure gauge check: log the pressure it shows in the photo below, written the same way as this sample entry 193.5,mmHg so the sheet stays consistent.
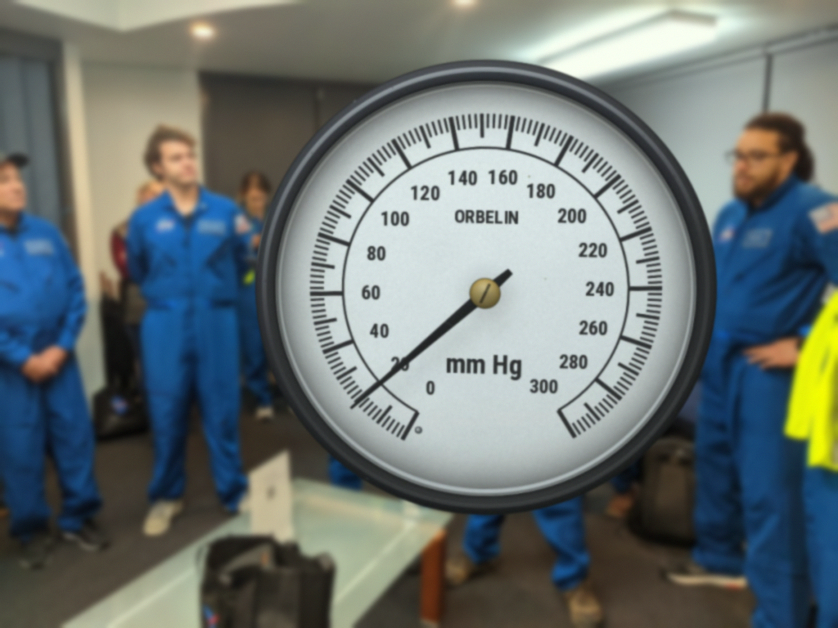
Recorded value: 20,mmHg
